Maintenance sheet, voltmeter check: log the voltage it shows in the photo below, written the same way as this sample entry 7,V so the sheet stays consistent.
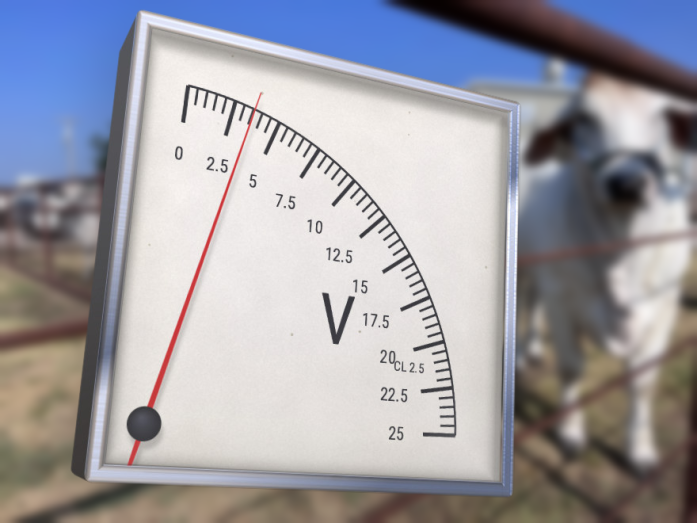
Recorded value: 3.5,V
